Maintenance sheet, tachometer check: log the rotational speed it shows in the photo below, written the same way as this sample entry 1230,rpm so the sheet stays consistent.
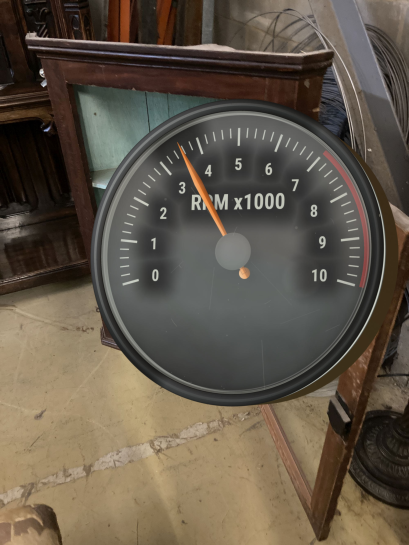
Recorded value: 3600,rpm
